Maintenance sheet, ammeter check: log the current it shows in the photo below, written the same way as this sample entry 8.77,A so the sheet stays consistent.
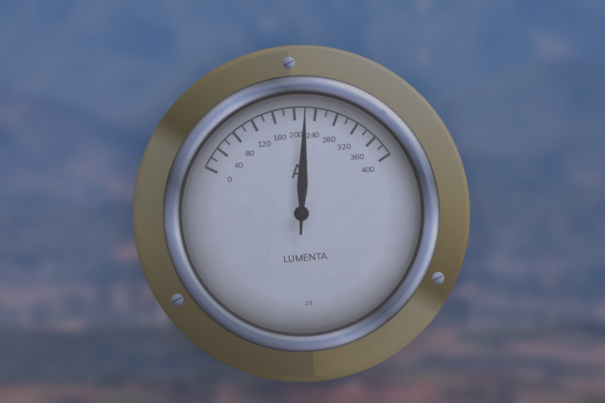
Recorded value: 220,A
